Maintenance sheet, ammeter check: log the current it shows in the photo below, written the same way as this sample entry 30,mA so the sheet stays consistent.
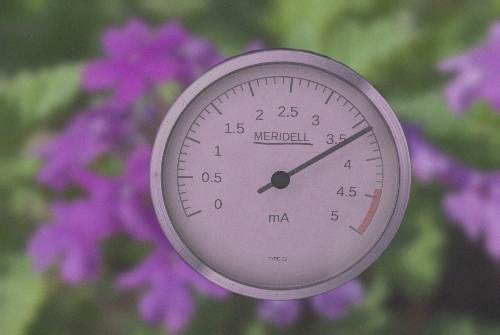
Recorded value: 3.6,mA
